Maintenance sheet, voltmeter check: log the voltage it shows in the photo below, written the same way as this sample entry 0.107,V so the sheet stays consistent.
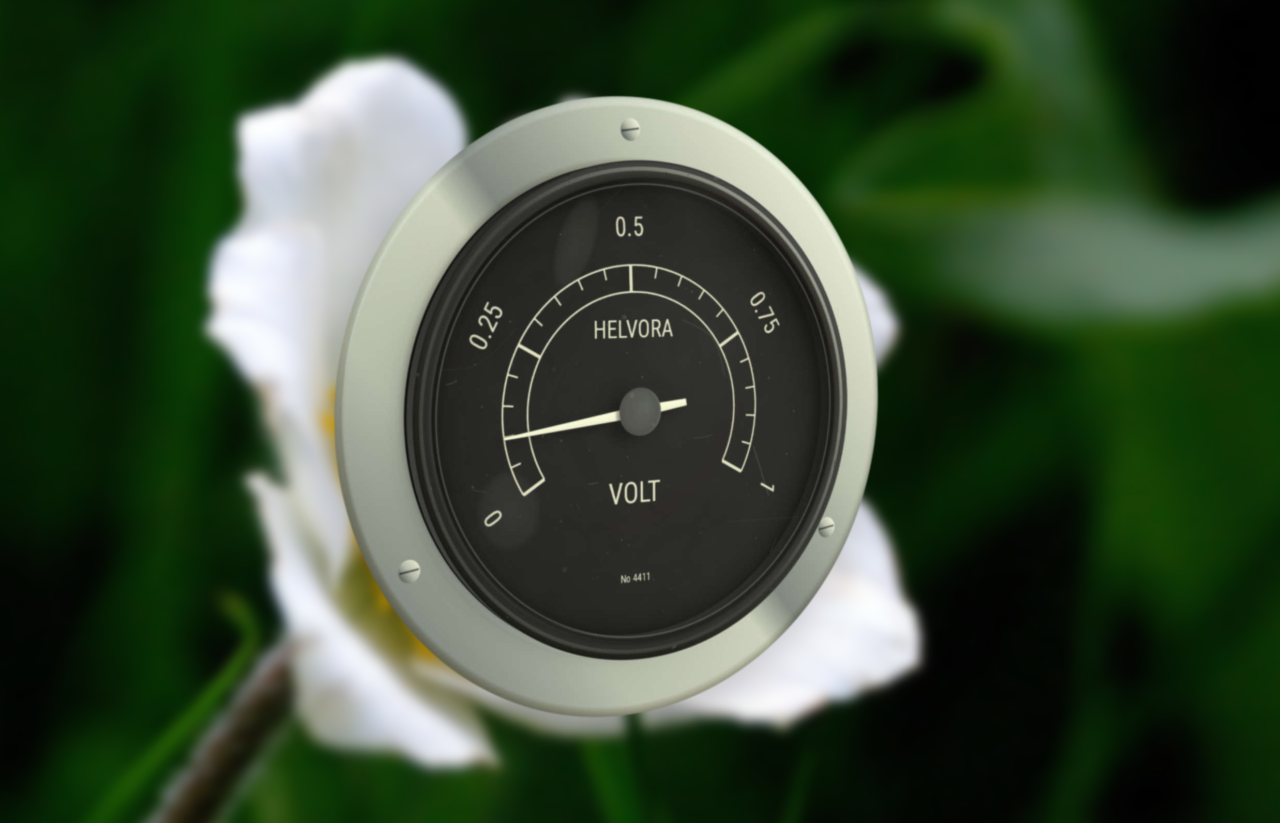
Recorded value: 0.1,V
